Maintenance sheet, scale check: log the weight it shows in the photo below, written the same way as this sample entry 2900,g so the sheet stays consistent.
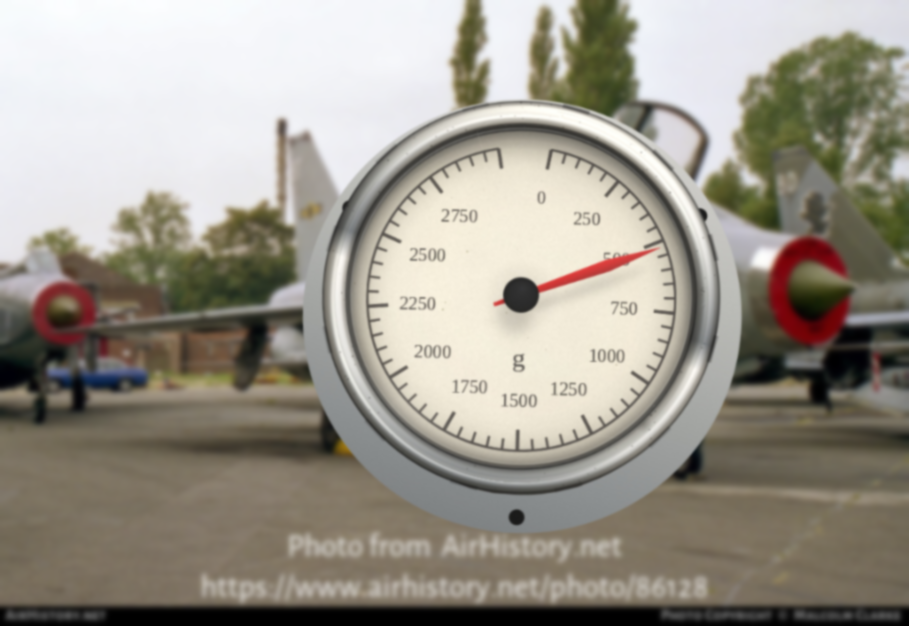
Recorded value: 525,g
